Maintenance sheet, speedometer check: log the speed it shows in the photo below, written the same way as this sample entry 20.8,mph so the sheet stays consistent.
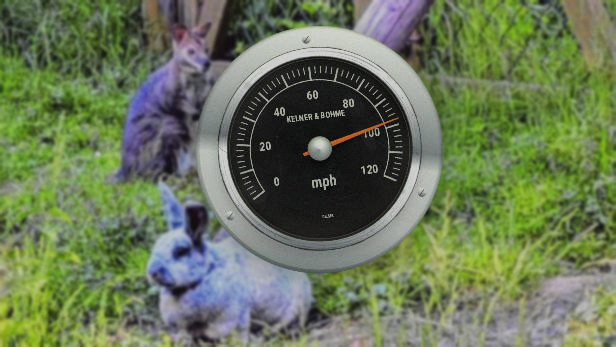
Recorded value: 98,mph
